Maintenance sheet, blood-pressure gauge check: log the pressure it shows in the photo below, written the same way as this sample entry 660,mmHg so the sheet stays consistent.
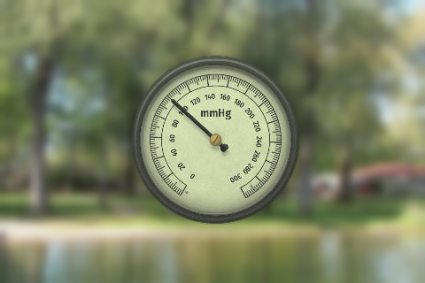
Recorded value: 100,mmHg
